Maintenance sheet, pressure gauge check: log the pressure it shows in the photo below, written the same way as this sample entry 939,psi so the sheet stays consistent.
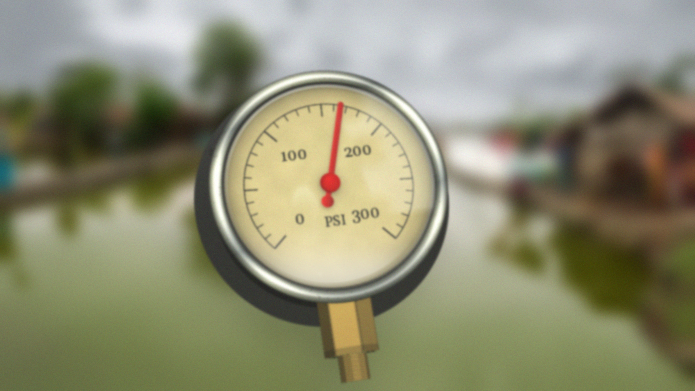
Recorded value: 165,psi
